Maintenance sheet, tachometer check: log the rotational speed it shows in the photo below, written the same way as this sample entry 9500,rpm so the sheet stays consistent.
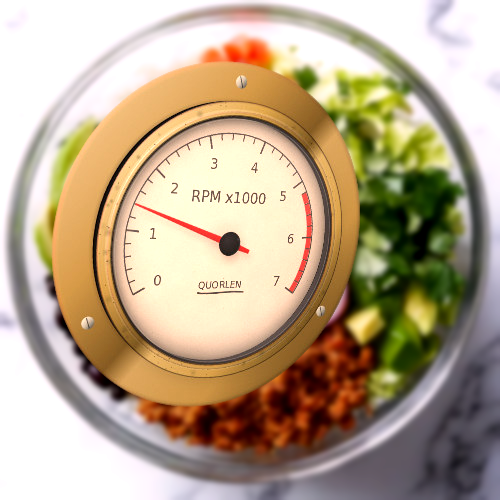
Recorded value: 1400,rpm
